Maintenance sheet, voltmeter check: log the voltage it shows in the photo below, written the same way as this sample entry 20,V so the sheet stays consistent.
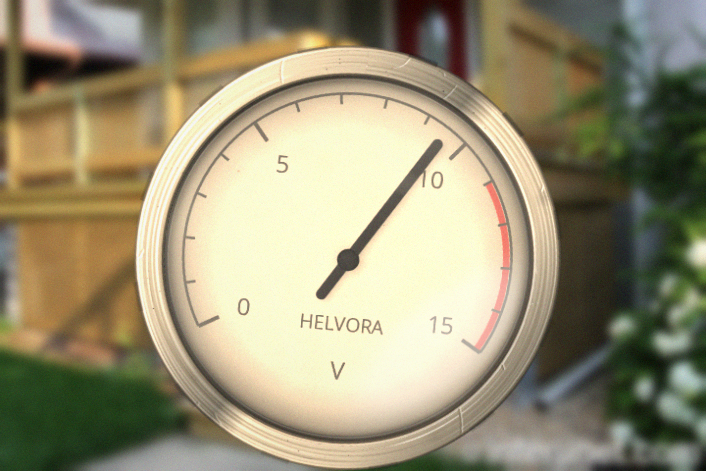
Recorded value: 9.5,V
